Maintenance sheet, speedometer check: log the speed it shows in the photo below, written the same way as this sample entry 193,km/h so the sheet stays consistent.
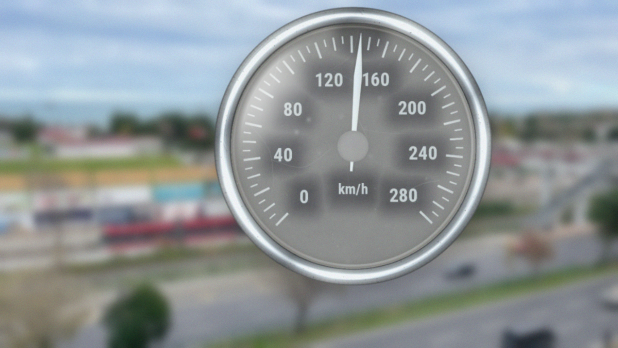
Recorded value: 145,km/h
